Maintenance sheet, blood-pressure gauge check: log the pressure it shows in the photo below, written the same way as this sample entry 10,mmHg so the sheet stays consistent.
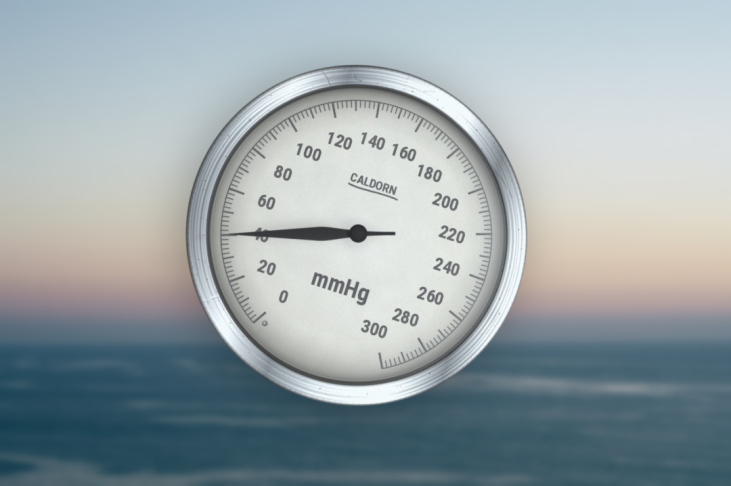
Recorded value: 40,mmHg
